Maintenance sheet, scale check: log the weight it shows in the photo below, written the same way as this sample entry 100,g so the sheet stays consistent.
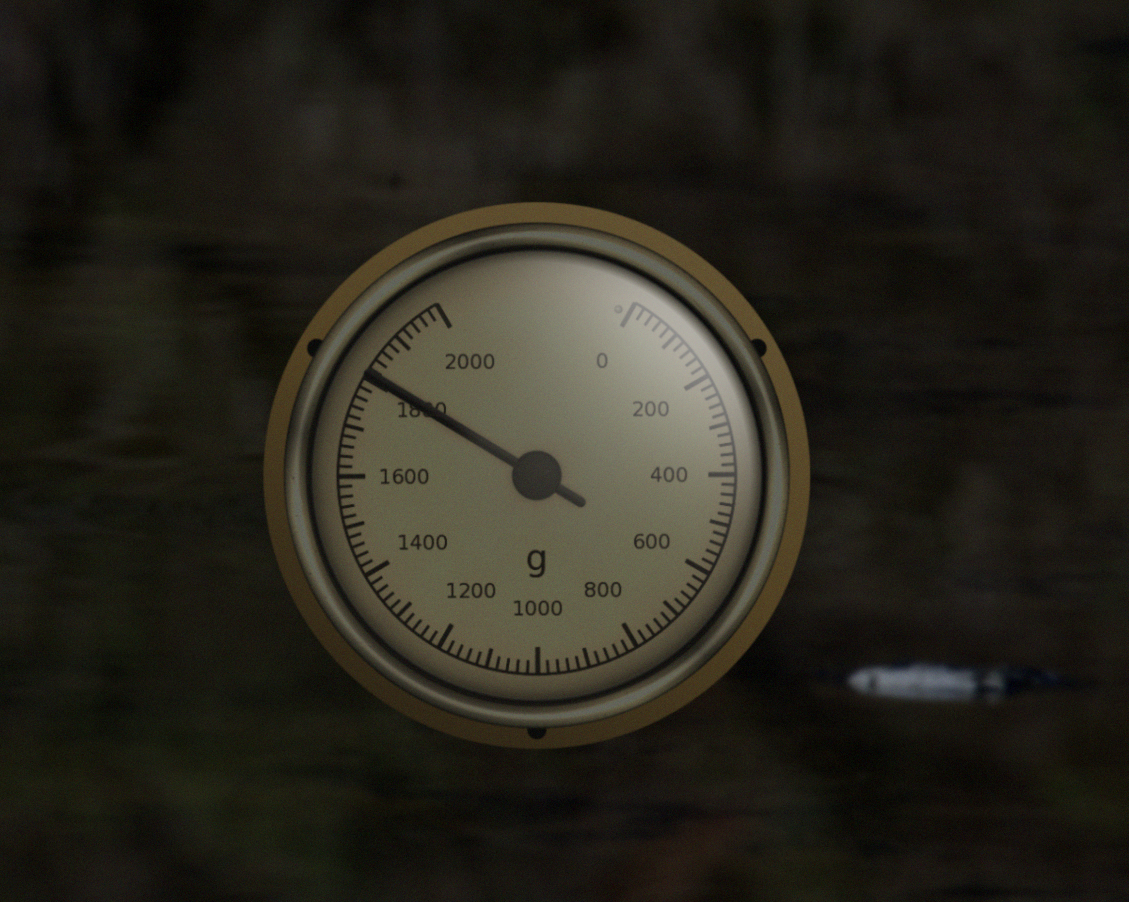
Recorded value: 1810,g
